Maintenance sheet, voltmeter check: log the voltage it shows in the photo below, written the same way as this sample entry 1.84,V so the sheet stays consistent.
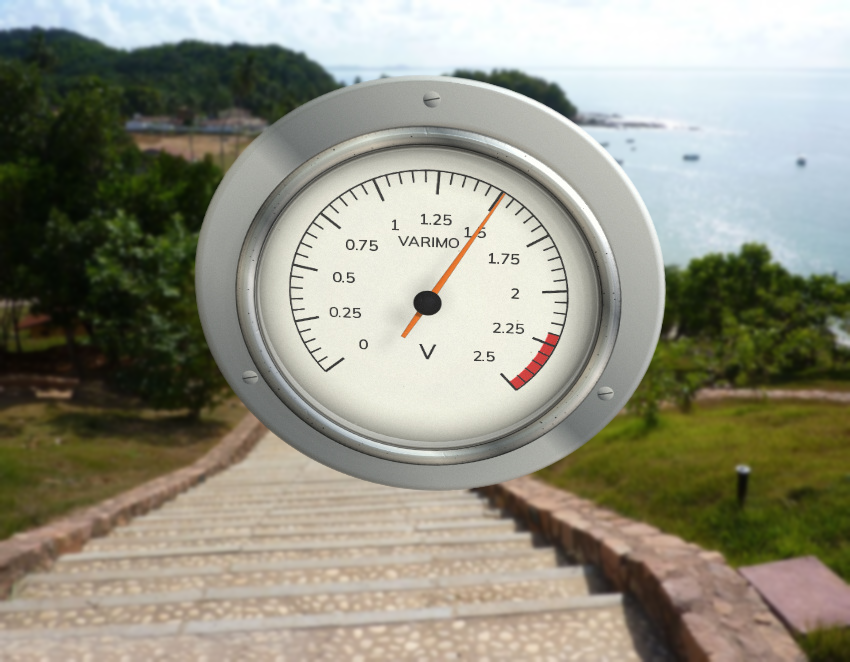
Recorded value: 1.5,V
